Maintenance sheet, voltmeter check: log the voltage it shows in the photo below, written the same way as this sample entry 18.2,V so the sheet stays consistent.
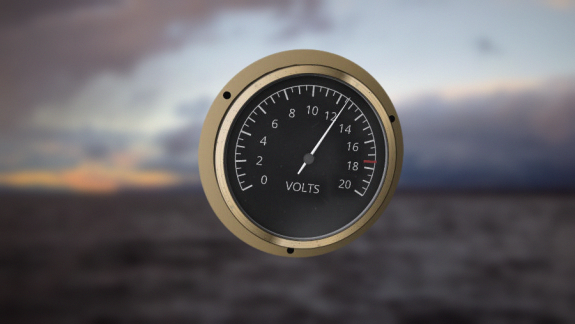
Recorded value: 12.5,V
